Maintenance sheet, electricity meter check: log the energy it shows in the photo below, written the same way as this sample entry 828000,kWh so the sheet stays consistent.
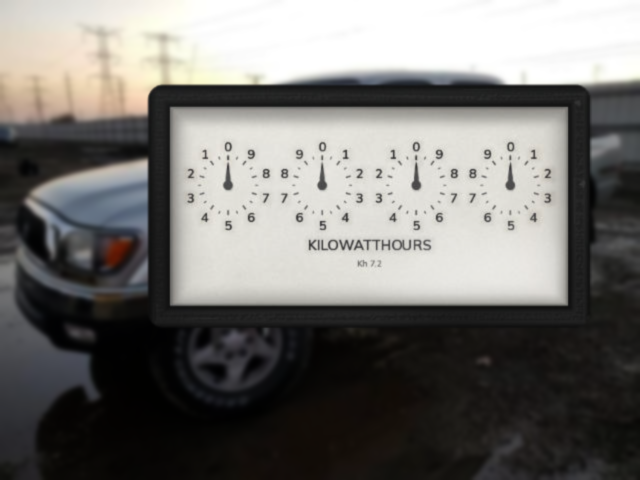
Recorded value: 0,kWh
